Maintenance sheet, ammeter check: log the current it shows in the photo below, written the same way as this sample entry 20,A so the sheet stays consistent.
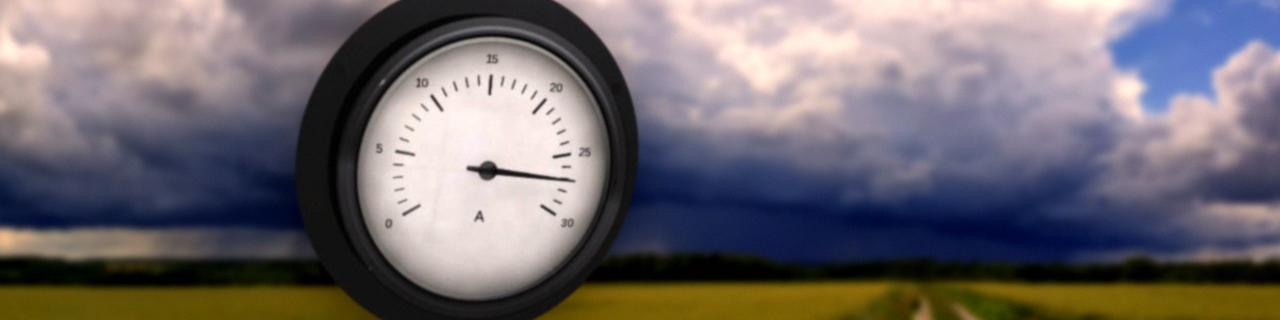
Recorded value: 27,A
